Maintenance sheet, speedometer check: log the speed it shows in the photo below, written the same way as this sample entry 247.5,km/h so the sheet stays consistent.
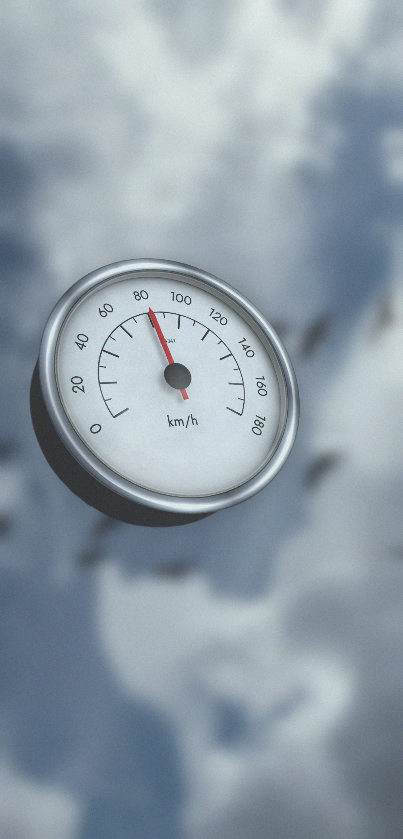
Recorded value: 80,km/h
